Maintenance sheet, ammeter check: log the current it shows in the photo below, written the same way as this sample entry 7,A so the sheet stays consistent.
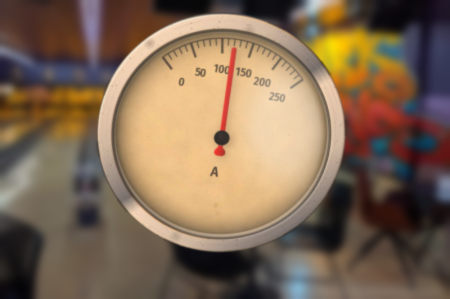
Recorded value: 120,A
